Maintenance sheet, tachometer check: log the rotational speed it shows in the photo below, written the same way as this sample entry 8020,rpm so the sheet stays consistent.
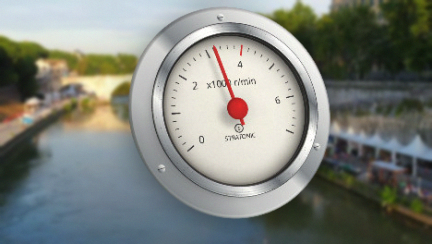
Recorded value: 3200,rpm
